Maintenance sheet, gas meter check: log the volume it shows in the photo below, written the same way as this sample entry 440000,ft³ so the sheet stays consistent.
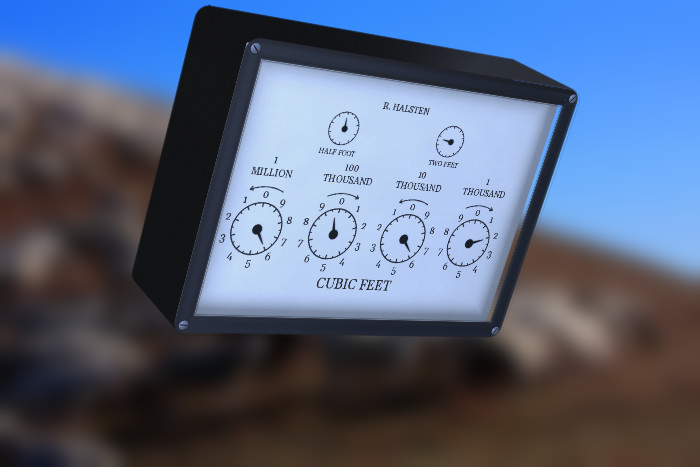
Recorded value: 596200,ft³
